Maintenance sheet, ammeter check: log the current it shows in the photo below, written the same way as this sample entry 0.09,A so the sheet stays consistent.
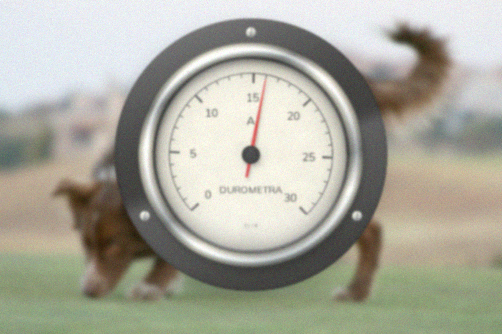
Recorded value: 16,A
